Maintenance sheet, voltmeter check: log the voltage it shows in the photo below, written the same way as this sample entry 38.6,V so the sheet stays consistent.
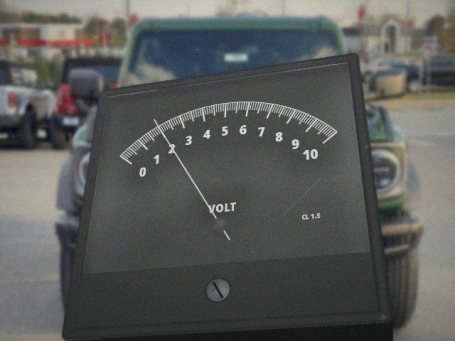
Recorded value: 2,V
